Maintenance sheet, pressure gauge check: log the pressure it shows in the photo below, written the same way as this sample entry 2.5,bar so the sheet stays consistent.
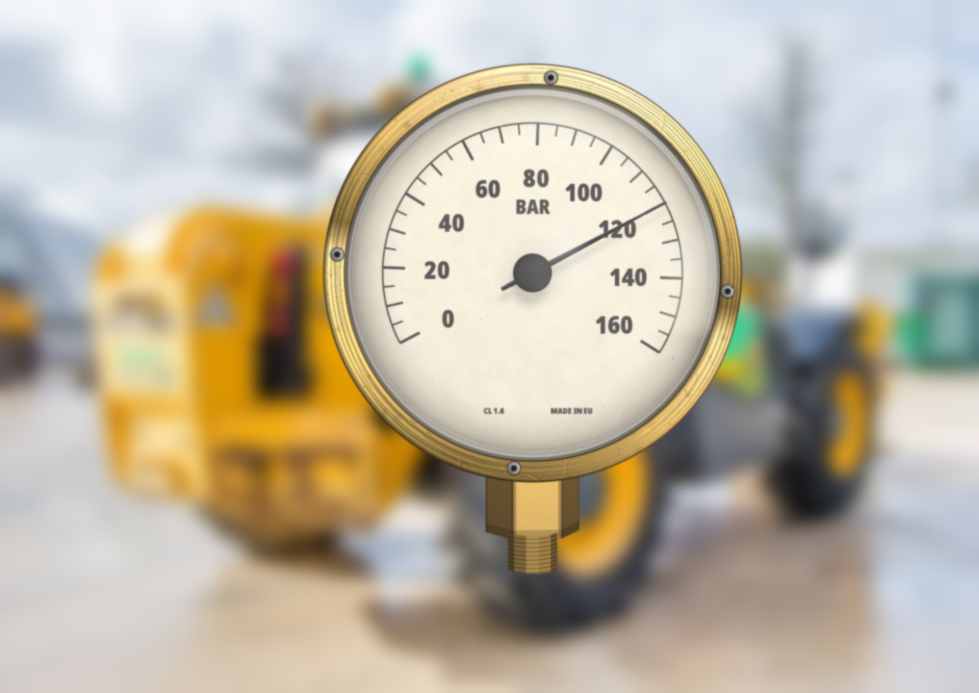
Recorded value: 120,bar
